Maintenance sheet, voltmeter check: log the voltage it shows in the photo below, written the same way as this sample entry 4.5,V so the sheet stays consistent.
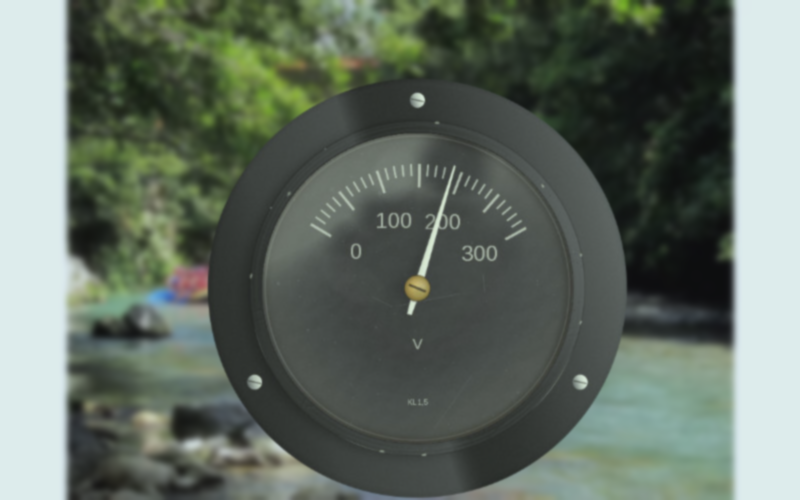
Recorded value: 190,V
